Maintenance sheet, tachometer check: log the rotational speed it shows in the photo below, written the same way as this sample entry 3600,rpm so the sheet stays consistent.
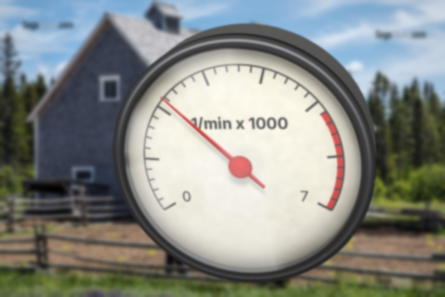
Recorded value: 2200,rpm
